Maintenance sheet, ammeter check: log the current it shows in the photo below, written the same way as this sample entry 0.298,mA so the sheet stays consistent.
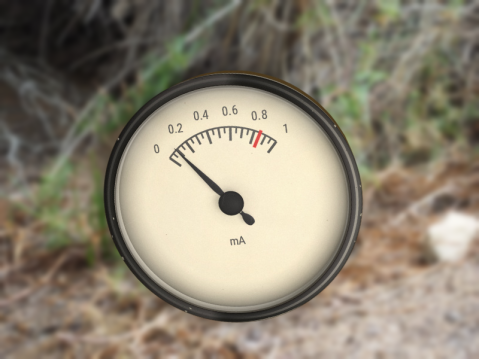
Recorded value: 0.1,mA
